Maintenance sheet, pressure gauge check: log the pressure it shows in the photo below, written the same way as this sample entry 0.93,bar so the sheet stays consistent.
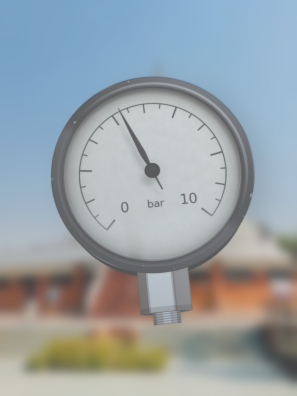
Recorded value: 4.25,bar
